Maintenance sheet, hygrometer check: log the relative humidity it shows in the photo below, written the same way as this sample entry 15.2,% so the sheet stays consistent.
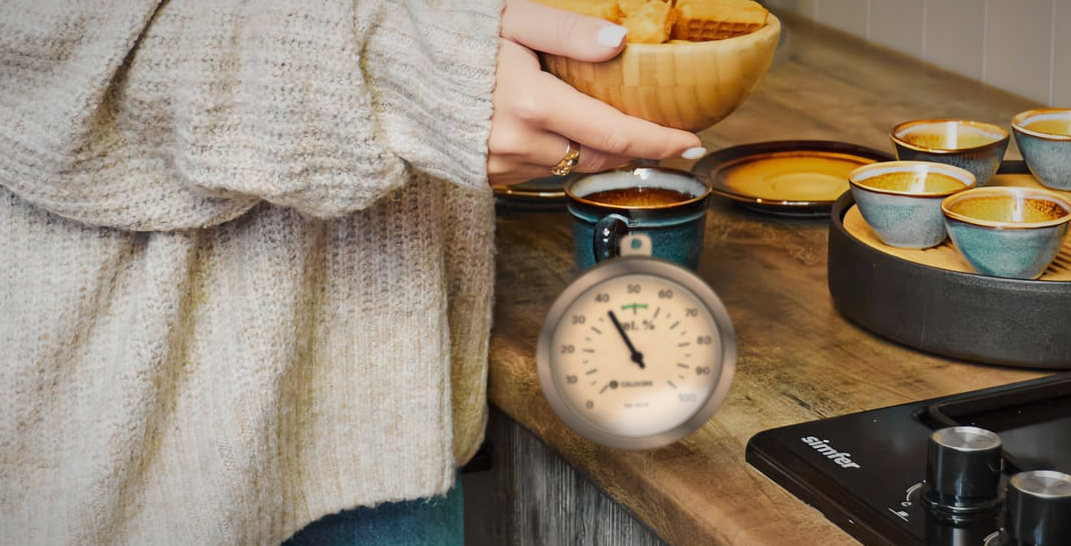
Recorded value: 40,%
